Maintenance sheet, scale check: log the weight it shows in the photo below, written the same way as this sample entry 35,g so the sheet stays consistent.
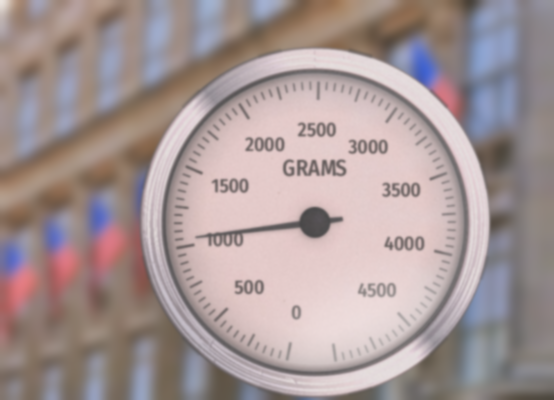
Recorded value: 1050,g
